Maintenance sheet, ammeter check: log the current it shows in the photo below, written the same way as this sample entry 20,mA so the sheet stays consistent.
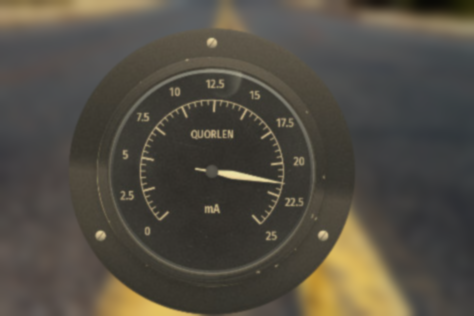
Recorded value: 21.5,mA
